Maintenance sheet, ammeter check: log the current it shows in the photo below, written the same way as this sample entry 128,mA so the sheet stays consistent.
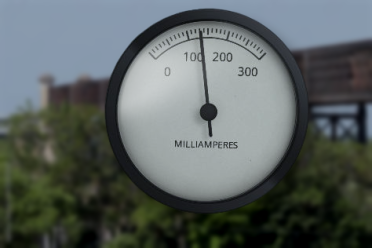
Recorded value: 130,mA
